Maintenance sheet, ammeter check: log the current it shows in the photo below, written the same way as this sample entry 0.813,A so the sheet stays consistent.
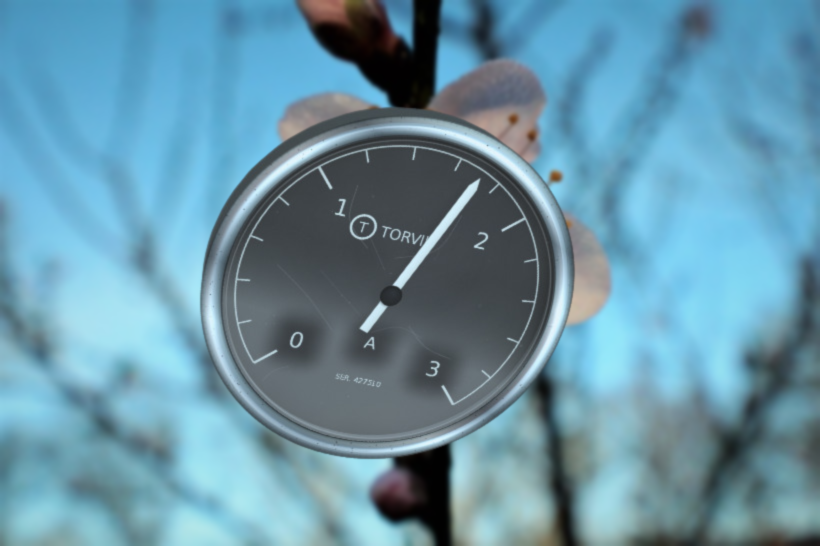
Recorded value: 1.7,A
